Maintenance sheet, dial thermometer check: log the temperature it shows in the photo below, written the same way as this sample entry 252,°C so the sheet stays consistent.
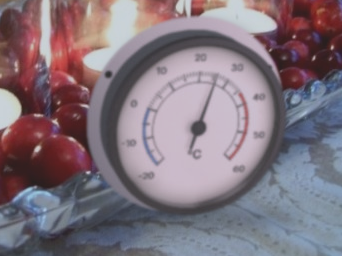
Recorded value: 25,°C
